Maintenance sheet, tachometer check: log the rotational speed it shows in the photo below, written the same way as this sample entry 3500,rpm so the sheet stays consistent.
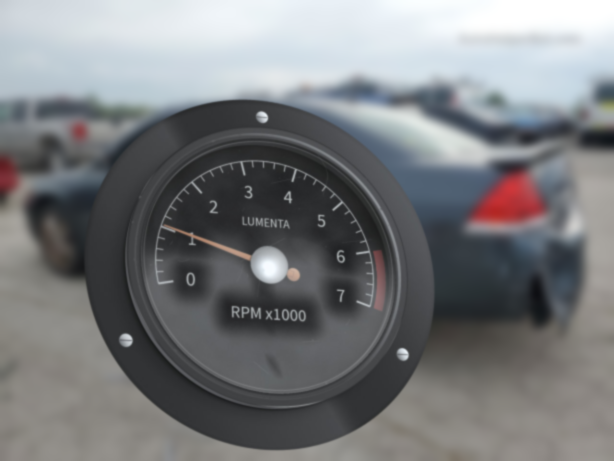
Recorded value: 1000,rpm
